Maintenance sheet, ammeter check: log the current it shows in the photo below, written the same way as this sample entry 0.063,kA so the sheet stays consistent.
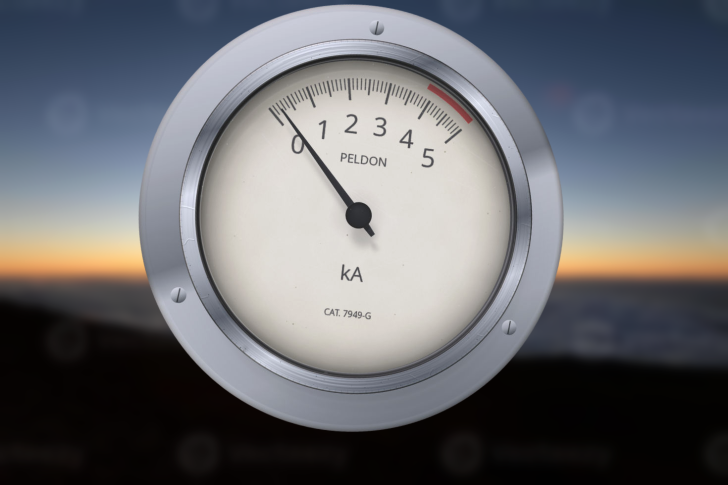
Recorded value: 0.2,kA
